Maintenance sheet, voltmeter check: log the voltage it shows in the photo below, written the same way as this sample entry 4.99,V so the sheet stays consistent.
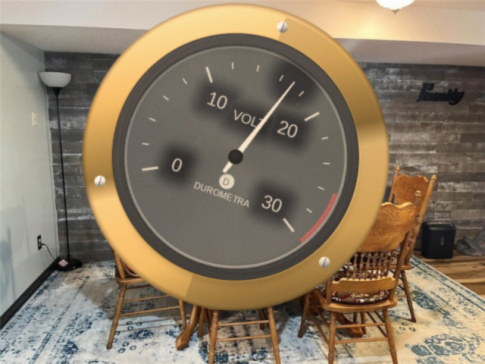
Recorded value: 17,V
